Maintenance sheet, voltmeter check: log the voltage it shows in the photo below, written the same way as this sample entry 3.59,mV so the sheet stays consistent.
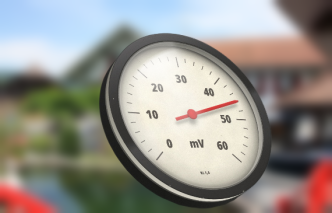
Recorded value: 46,mV
